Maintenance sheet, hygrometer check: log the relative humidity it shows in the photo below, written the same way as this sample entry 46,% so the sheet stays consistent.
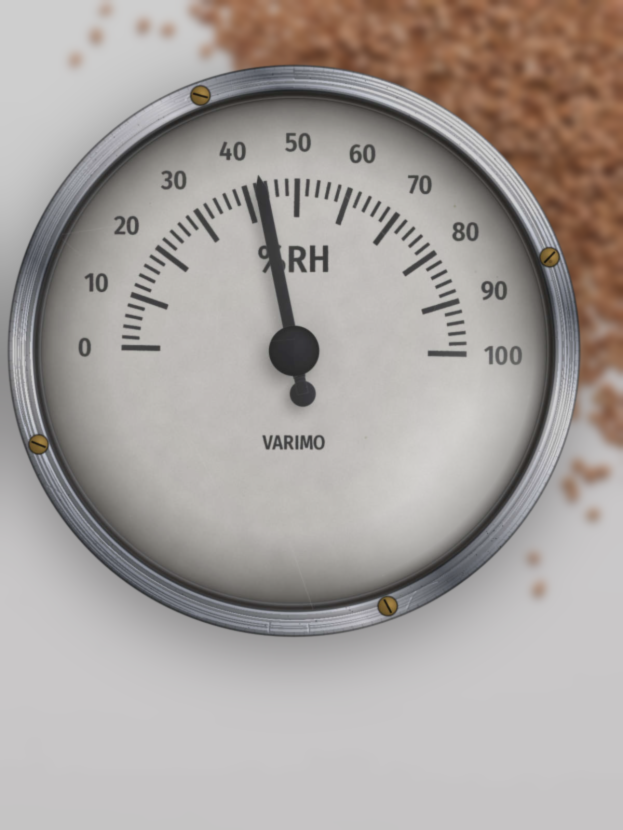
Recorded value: 43,%
